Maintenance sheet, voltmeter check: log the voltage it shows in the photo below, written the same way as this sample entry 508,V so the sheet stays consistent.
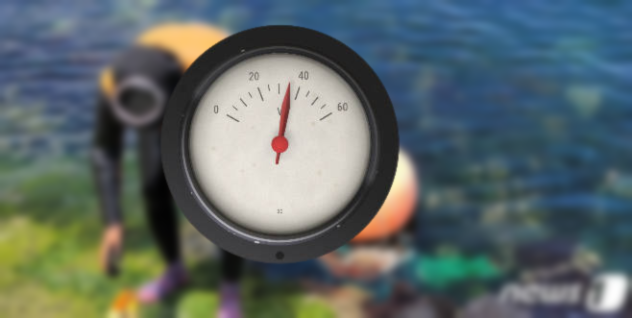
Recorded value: 35,V
